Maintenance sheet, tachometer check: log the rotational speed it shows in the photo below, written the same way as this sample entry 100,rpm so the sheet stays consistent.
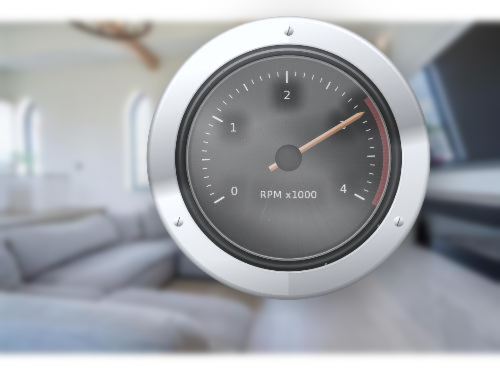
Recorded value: 3000,rpm
